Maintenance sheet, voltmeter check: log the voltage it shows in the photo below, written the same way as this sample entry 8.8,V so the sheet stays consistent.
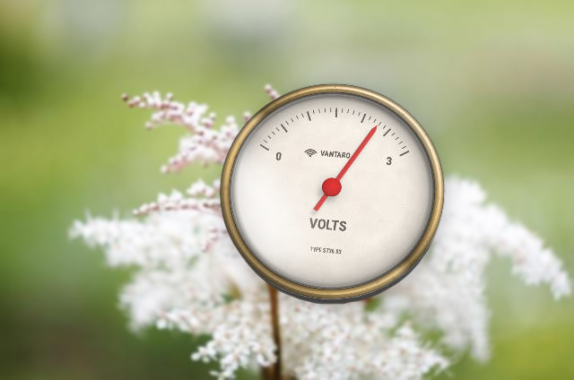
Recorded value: 2.3,V
